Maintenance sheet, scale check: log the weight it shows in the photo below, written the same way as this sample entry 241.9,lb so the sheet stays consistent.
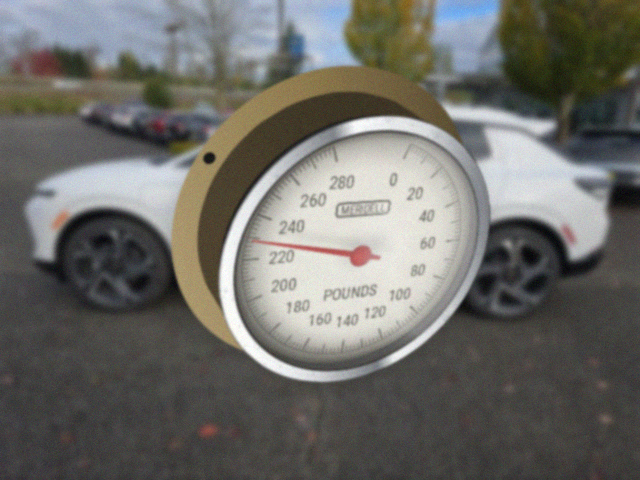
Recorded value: 230,lb
